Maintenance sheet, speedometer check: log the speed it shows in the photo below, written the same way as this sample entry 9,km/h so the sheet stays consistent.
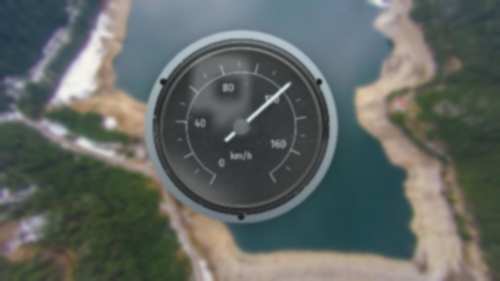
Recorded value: 120,km/h
